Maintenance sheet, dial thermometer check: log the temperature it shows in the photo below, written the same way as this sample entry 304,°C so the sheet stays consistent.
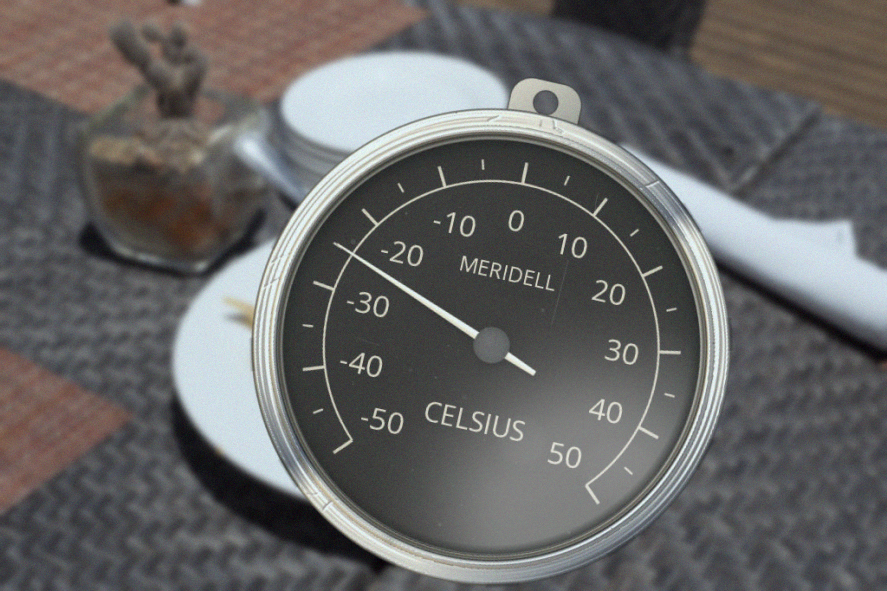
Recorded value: -25,°C
